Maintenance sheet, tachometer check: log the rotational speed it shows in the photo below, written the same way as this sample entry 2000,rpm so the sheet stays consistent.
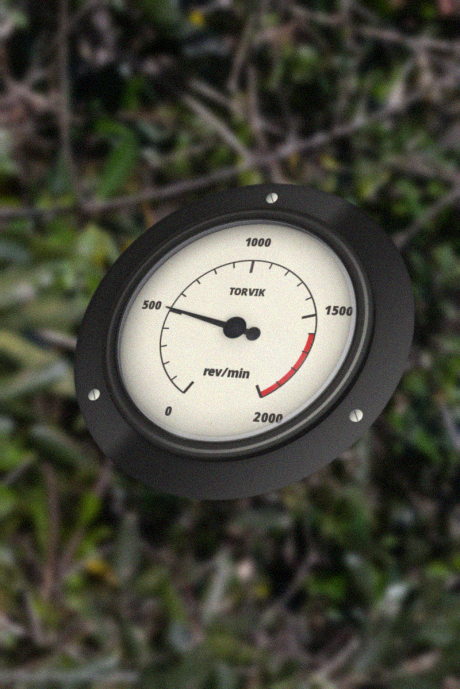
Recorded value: 500,rpm
